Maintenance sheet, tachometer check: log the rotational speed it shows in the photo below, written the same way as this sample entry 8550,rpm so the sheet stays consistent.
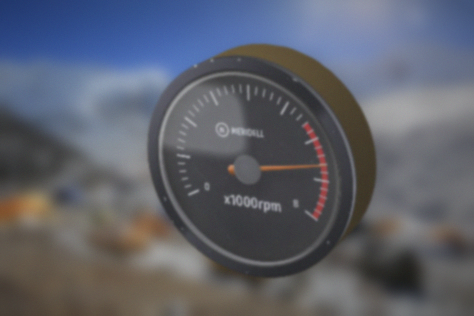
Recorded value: 6600,rpm
